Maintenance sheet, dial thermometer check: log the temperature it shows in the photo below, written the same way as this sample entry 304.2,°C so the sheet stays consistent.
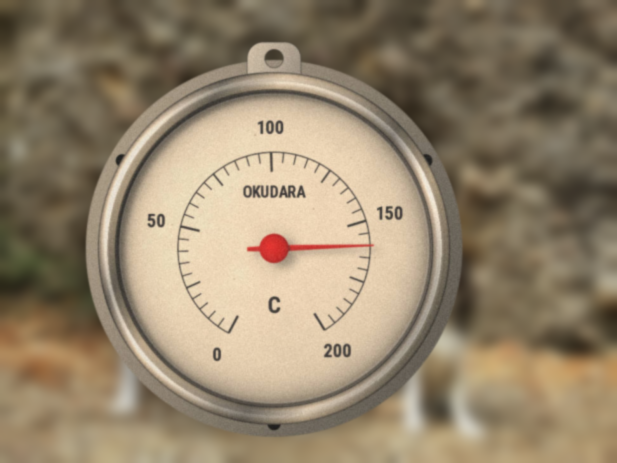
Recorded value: 160,°C
